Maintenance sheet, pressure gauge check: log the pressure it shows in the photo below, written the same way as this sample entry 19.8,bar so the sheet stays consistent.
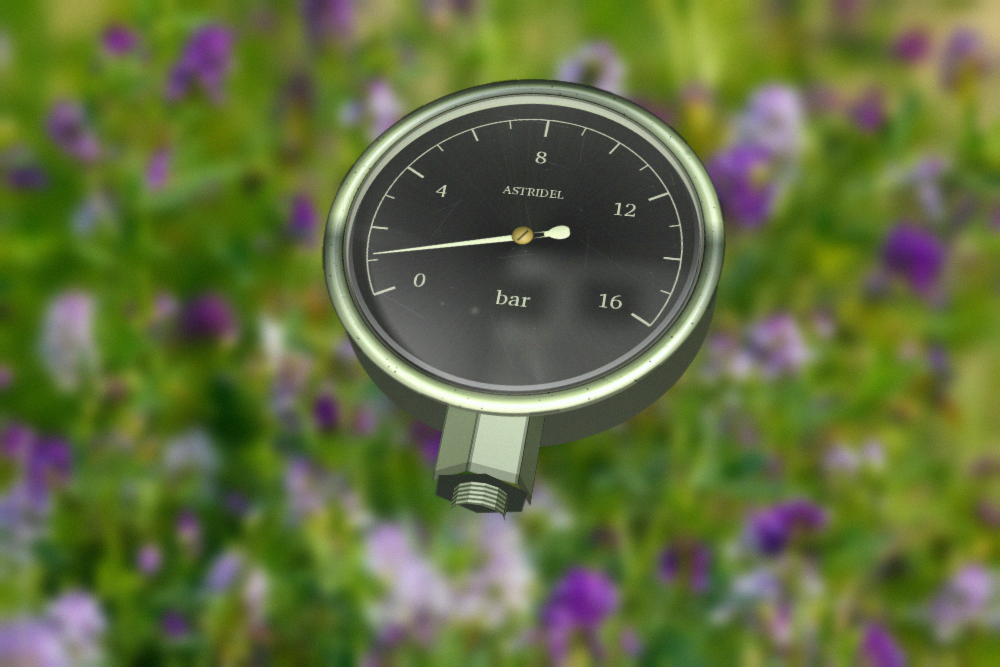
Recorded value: 1,bar
